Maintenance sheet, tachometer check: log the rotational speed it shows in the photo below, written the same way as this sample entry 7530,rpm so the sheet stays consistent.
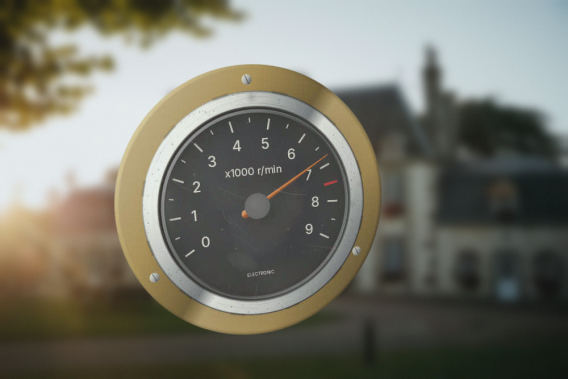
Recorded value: 6750,rpm
